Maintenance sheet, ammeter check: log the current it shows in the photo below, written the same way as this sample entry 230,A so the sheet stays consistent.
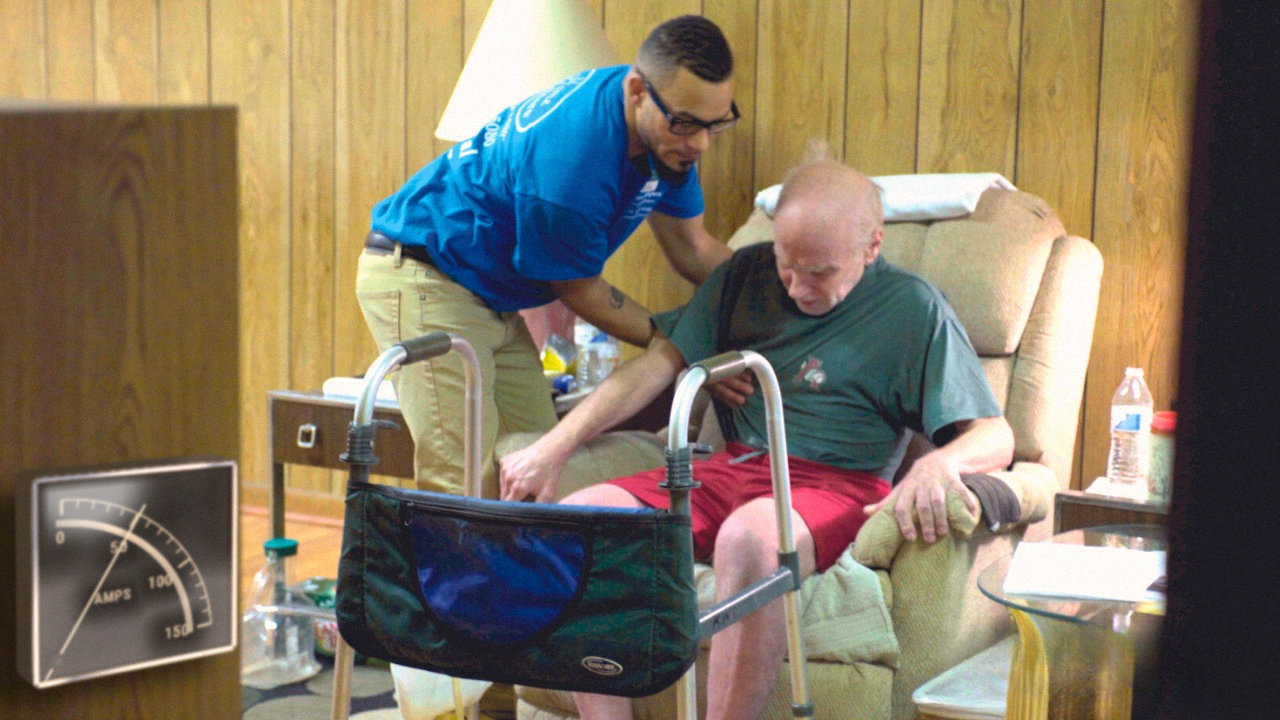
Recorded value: 50,A
